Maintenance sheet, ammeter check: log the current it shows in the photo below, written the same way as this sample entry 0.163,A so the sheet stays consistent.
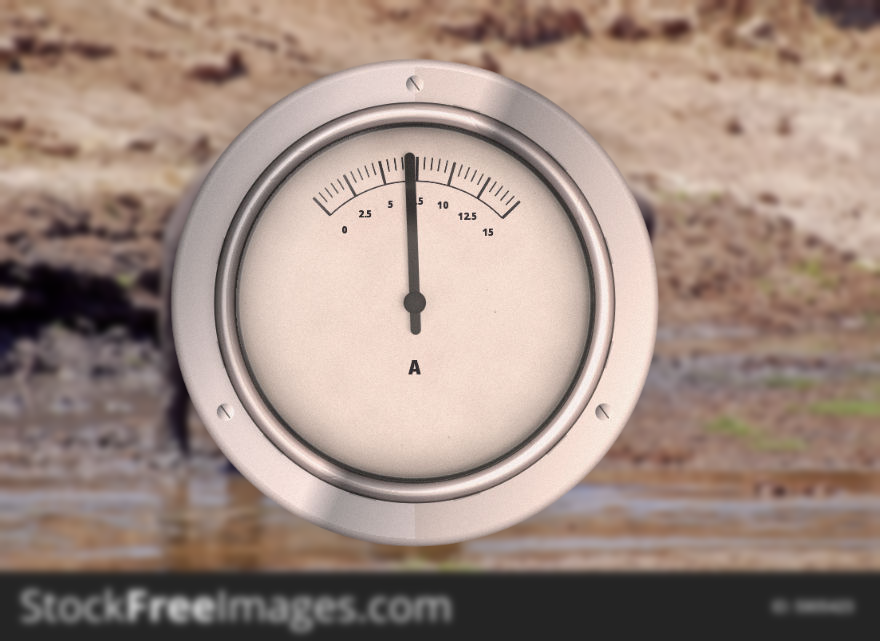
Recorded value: 7,A
